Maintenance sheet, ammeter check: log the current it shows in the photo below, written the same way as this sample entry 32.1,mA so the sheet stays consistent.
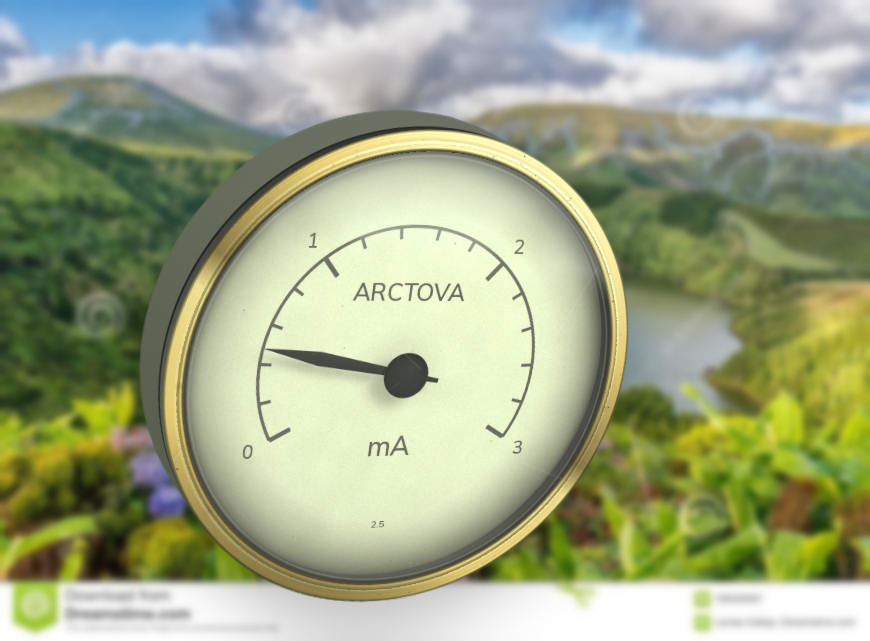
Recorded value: 0.5,mA
